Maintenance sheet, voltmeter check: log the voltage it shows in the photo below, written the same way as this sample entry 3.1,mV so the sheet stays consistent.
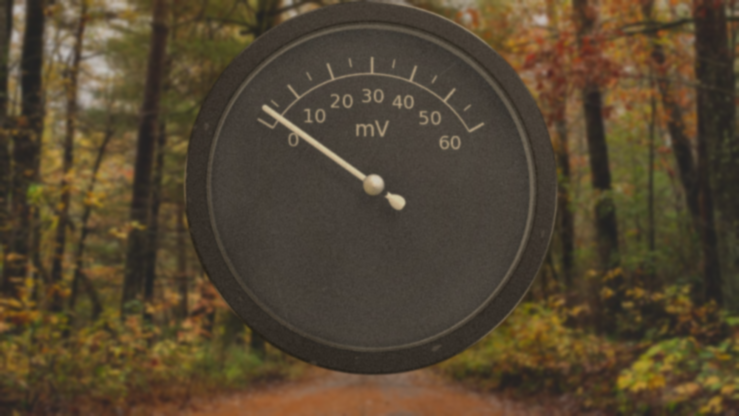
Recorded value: 2.5,mV
